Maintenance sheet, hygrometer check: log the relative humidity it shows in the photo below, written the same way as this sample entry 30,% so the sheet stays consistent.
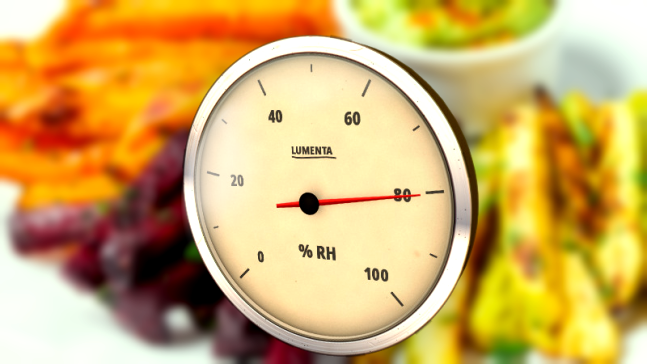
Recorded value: 80,%
